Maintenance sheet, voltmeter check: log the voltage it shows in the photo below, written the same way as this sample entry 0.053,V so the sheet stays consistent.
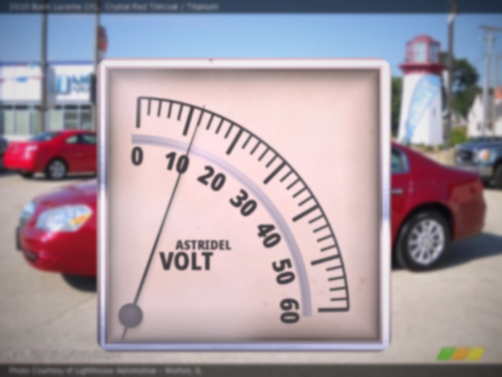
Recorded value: 12,V
